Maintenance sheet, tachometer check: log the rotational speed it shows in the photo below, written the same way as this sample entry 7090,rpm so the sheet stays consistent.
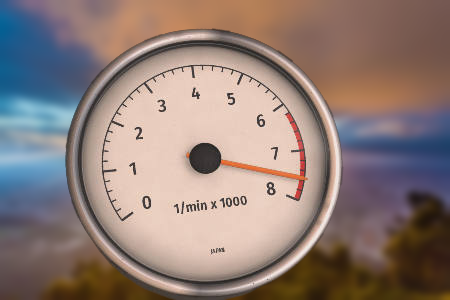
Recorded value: 7600,rpm
